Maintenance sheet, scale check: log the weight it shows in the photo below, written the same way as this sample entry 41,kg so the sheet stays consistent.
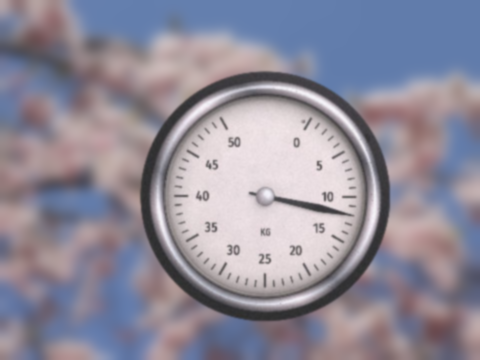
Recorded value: 12,kg
